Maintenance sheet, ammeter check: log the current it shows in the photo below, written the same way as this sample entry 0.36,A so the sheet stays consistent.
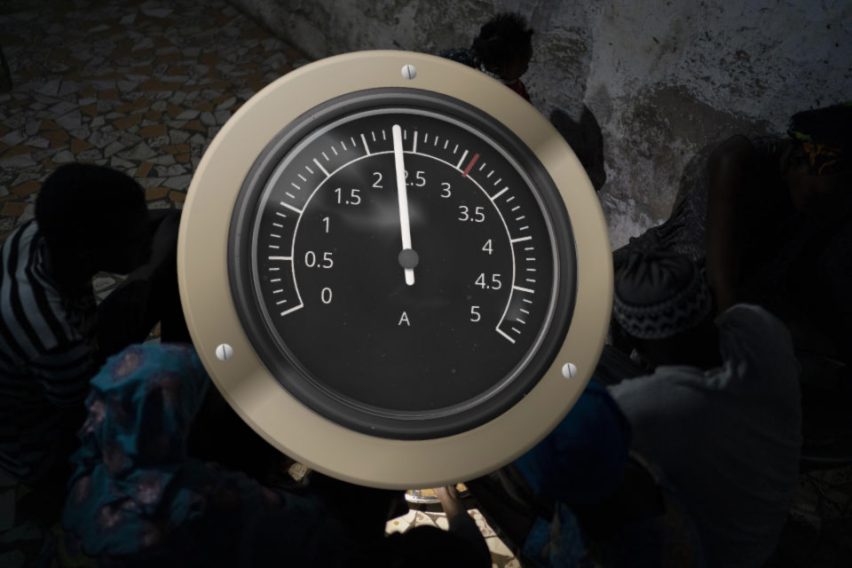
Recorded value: 2.3,A
